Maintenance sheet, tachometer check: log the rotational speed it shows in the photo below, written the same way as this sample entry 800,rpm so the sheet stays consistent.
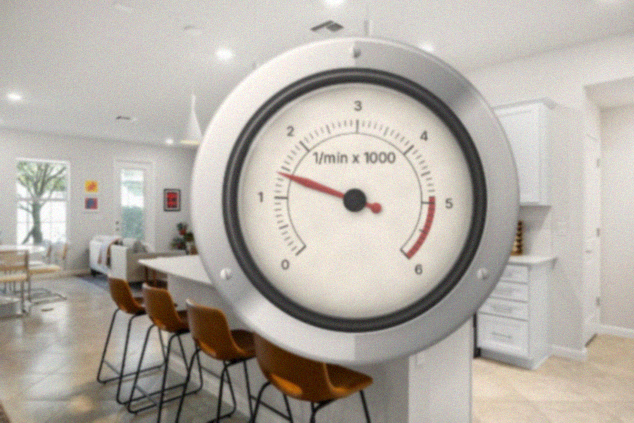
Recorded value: 1400,rpm
